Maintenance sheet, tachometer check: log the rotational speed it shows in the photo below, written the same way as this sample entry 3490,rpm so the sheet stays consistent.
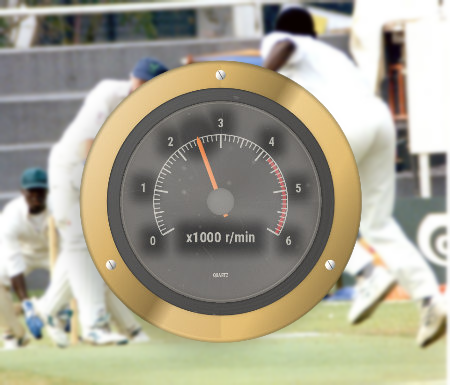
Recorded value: 2500,rpm
